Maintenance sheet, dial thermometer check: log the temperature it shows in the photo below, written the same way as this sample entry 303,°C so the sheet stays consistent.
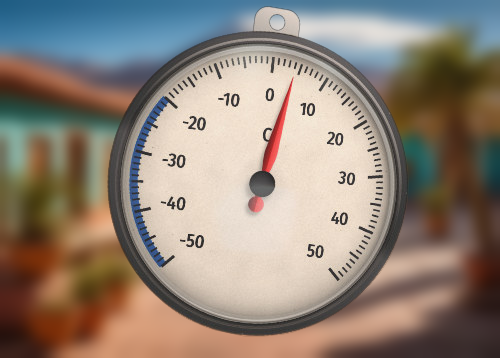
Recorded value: 4,°C
